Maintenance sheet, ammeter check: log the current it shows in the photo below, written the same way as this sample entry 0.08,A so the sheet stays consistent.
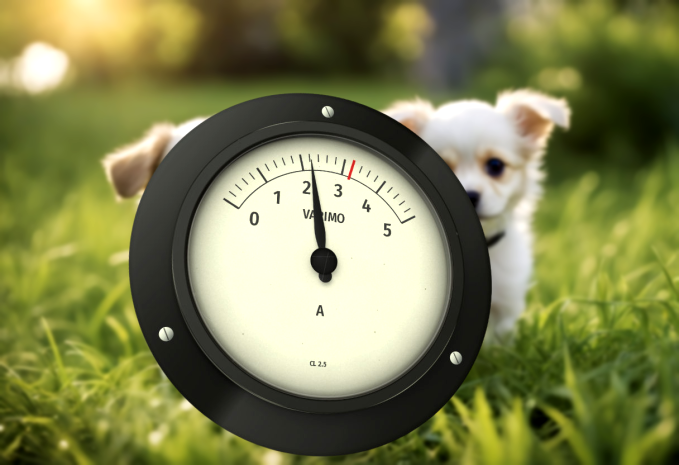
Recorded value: 2.2,A
